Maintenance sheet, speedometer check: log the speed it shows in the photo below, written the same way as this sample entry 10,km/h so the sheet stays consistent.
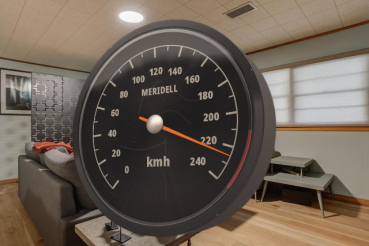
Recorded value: 225,km/h
